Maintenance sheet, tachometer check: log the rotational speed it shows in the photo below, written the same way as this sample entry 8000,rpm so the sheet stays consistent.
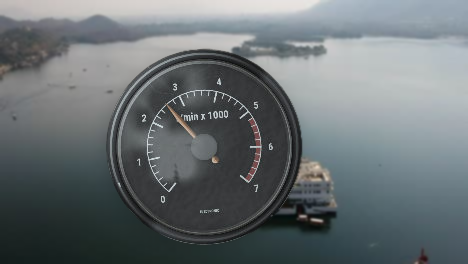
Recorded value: 2600,rpm
